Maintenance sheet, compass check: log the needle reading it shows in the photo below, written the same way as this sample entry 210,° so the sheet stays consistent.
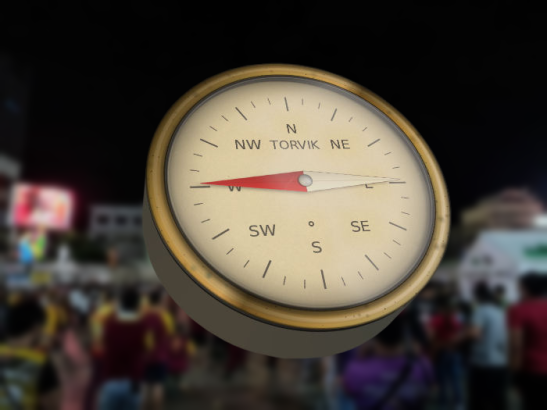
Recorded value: 270,°
